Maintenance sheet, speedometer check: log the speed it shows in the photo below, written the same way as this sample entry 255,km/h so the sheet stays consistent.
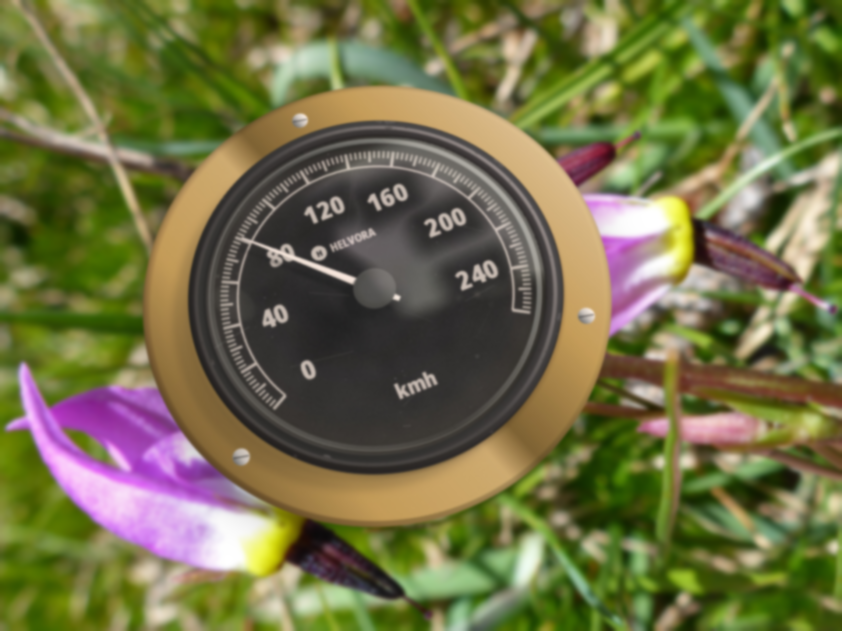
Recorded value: 80,km/h
